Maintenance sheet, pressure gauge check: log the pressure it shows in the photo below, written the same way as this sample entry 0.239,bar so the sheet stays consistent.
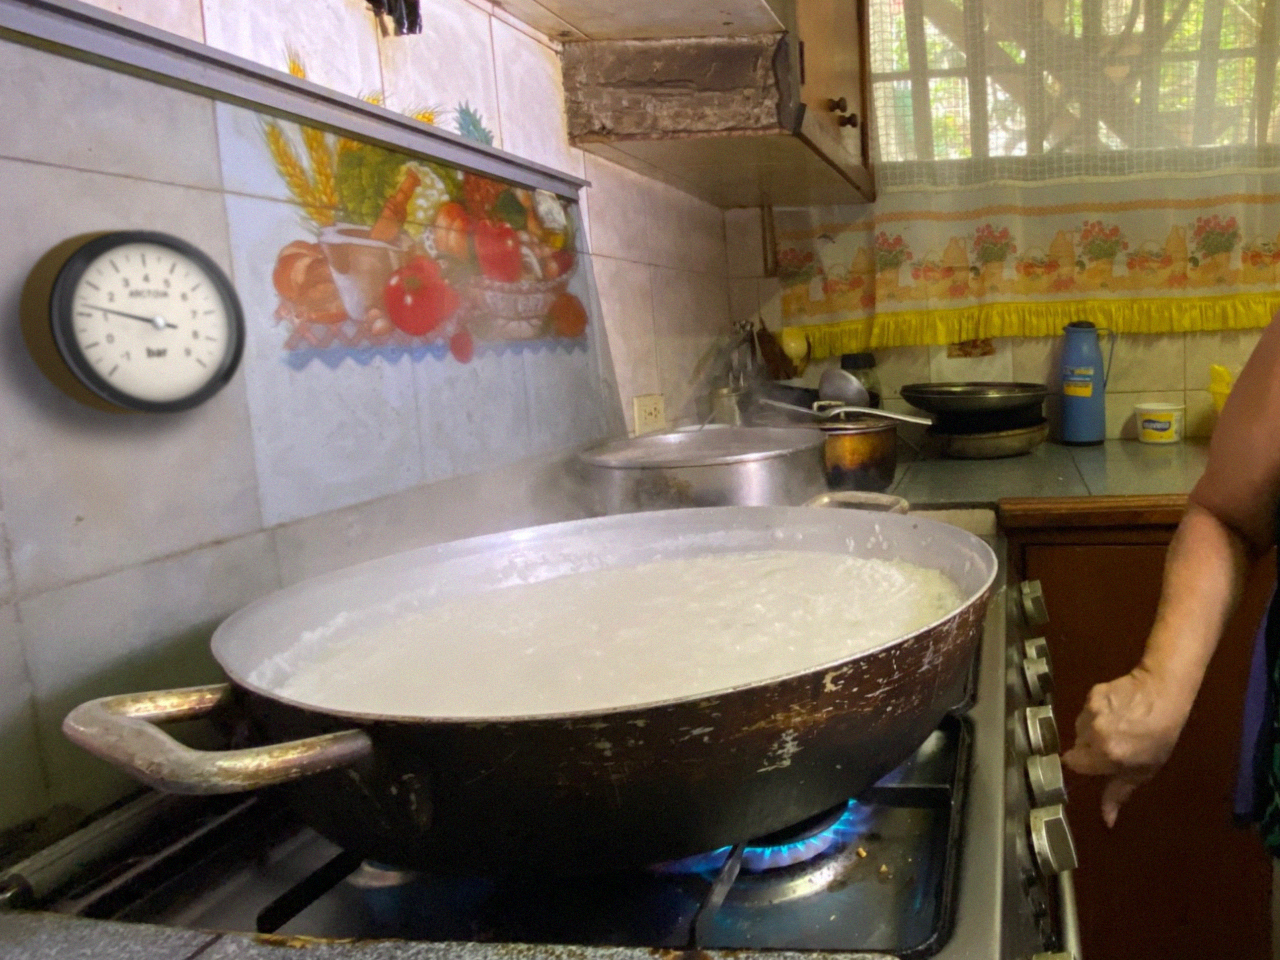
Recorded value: 1.25,bar
